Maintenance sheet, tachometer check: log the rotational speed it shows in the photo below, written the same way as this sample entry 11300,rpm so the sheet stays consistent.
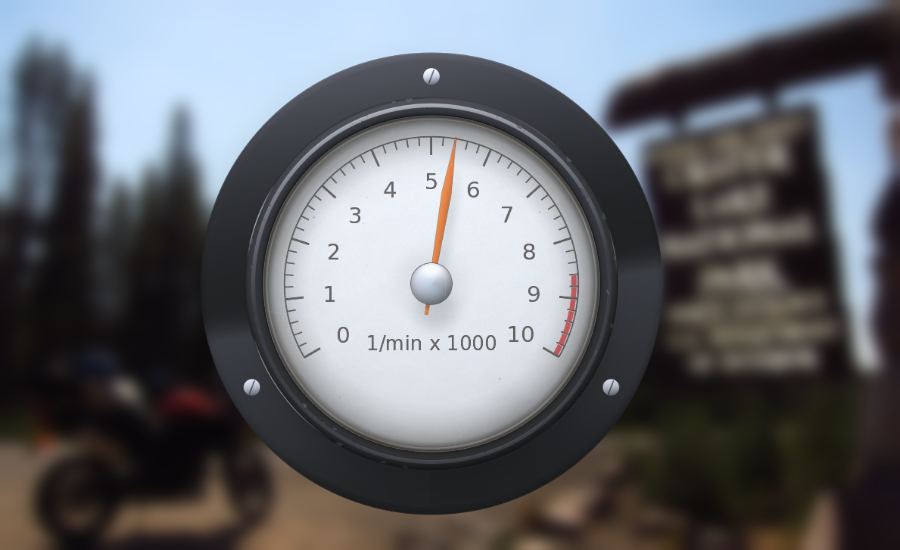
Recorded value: 5400,rpm
